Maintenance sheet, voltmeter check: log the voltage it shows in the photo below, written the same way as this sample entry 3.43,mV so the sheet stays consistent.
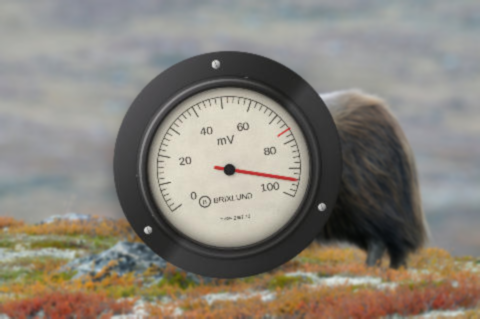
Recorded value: 94,mV
